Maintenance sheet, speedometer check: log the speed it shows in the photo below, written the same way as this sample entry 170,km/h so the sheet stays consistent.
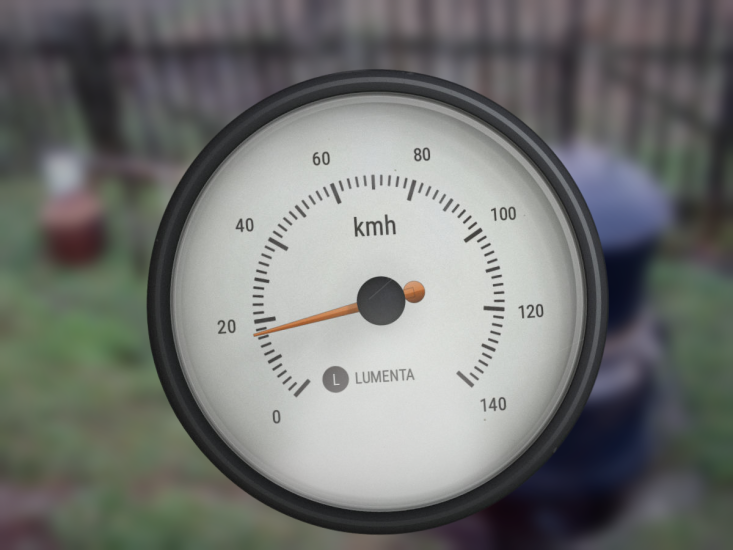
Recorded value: 17,km/h
